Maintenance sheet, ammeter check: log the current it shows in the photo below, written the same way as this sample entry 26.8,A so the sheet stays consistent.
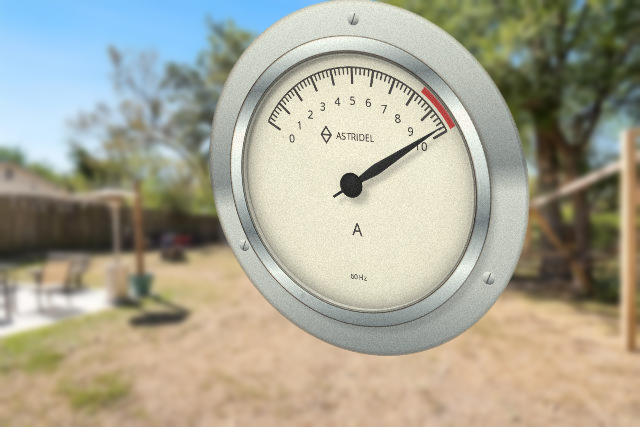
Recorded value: 9.8,A
